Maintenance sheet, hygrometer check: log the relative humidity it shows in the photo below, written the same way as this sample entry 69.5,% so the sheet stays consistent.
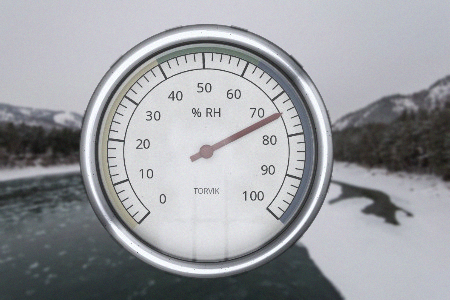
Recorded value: 74,%
